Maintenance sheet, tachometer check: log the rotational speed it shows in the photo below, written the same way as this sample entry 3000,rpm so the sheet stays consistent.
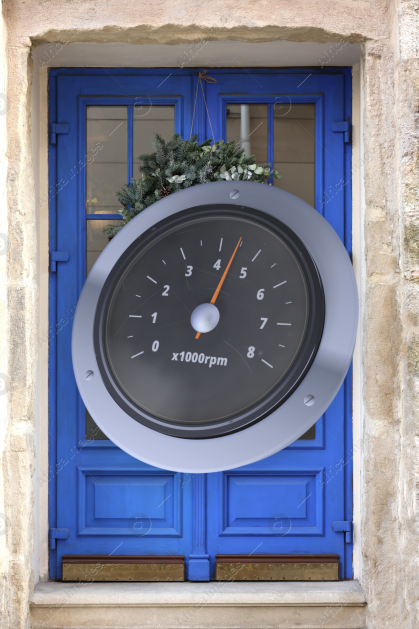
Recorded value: 4500,rpm
